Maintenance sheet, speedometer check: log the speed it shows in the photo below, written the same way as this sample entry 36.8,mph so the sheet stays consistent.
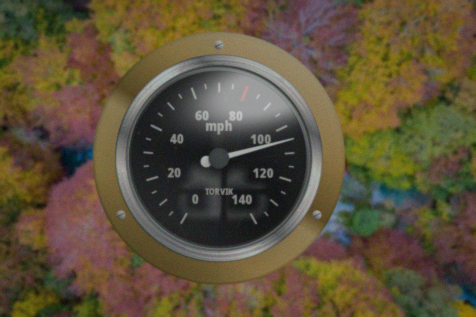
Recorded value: 105,mph
